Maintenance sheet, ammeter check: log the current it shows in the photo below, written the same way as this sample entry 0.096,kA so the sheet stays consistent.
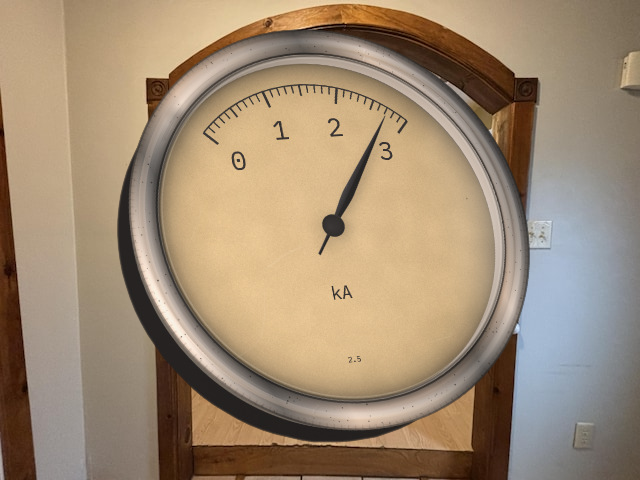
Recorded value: 2.7,kA
